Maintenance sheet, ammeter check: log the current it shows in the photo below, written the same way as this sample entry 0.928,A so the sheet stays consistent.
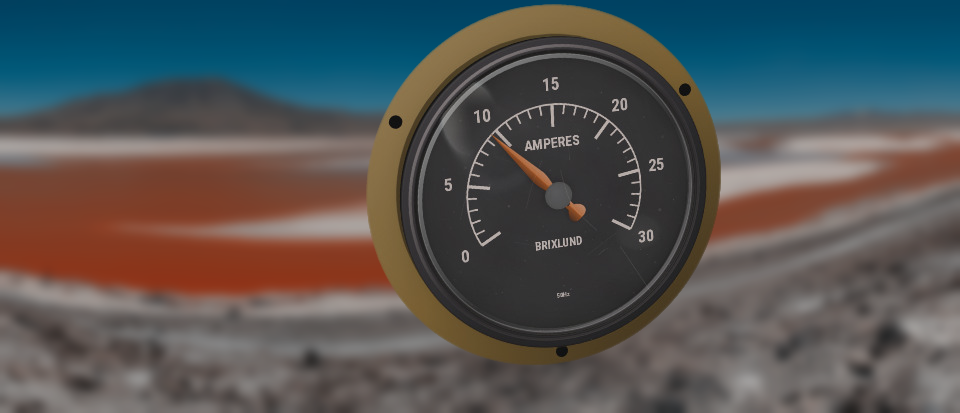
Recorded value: 9.5,A
